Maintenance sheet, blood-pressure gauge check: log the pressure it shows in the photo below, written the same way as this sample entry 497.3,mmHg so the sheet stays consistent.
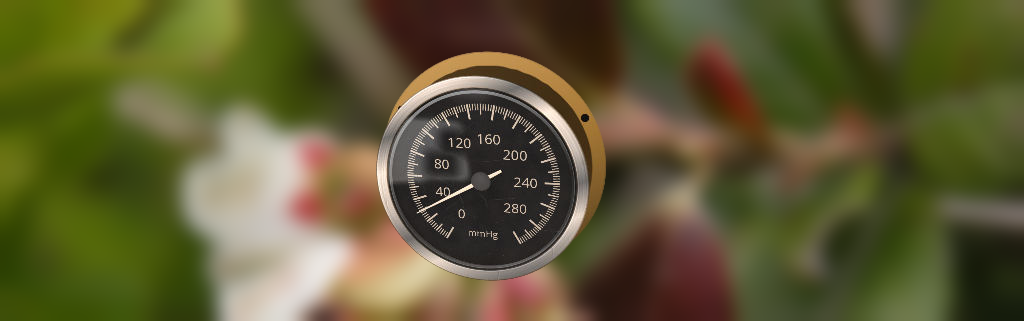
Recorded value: 30,mmHg
